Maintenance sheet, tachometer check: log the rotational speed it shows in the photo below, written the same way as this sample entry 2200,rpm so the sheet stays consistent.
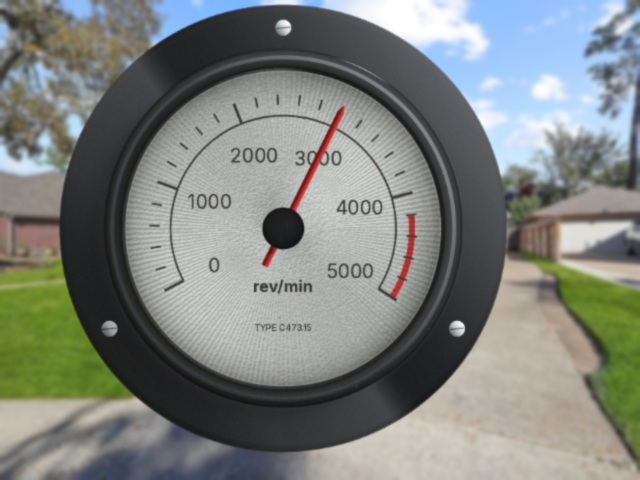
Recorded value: 3000,rpm
